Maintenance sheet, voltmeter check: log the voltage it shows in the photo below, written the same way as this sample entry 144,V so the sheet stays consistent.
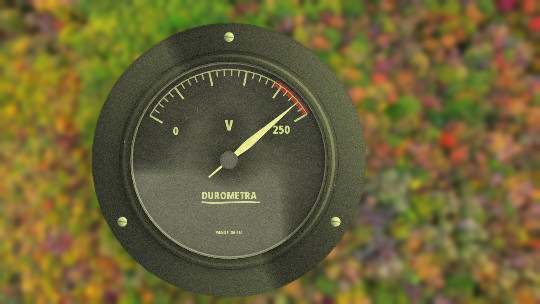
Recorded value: 230,V
